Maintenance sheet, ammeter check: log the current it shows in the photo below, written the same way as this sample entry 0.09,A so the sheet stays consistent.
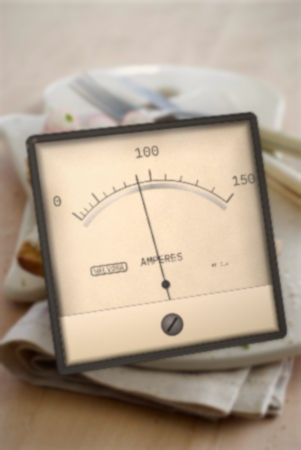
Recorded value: 90,A
